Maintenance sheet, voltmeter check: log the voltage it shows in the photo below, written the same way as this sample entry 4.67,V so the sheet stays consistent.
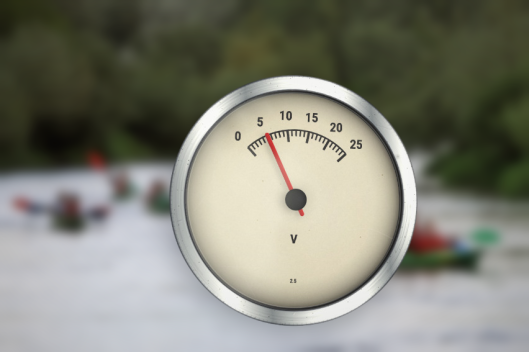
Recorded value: 5,V
